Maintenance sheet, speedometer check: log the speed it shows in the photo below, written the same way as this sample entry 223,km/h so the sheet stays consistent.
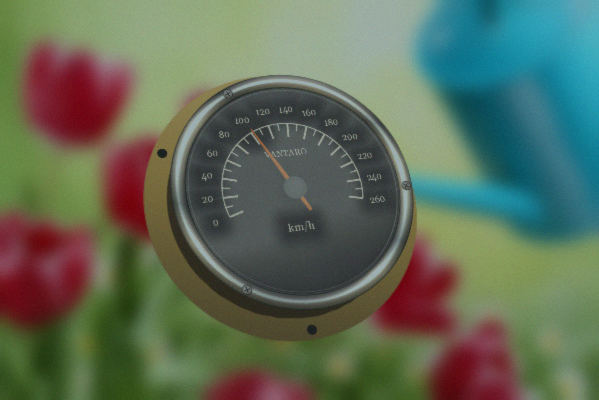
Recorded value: 100,km/h
